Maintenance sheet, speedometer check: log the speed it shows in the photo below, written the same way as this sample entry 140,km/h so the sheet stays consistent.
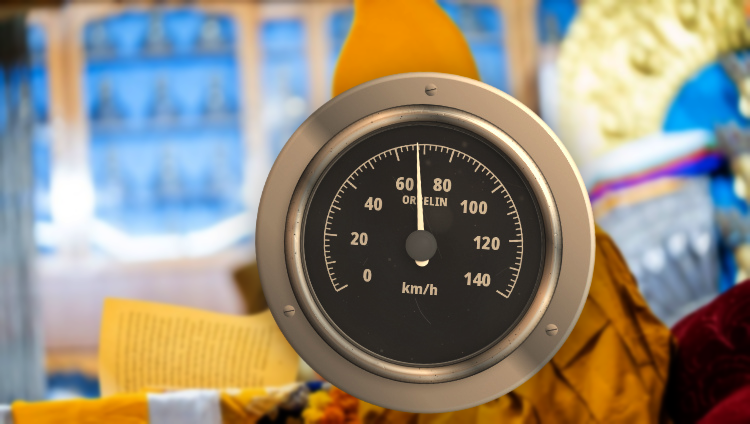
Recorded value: 68,km/h
